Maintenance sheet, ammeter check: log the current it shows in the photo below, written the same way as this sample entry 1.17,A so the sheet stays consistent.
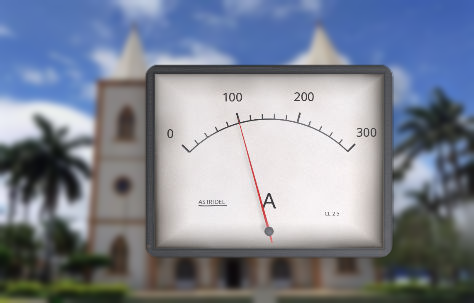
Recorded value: 100,A
